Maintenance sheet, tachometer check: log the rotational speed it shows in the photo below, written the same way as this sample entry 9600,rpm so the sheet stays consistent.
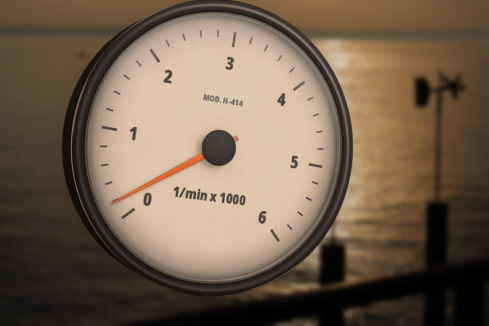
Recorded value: 200,rpm
